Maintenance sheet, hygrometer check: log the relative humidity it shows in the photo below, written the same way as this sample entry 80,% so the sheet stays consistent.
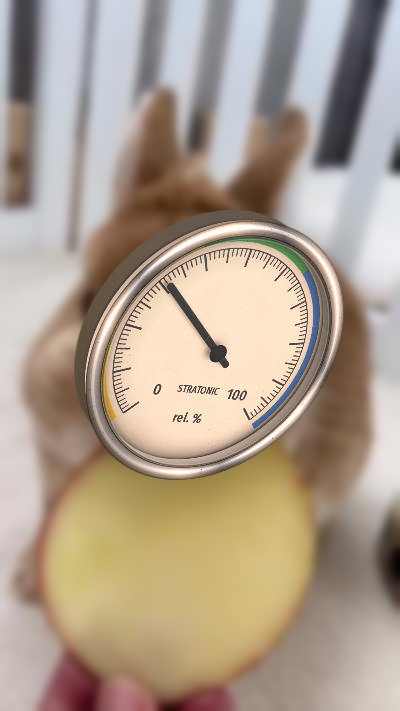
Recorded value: 31,%
